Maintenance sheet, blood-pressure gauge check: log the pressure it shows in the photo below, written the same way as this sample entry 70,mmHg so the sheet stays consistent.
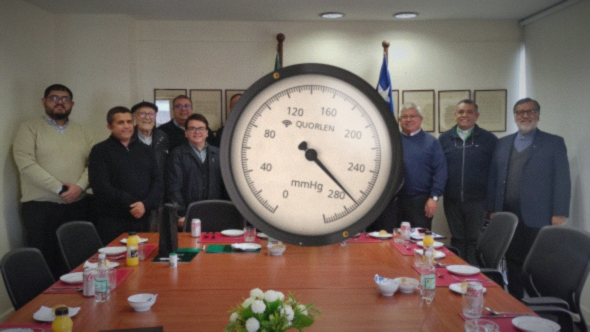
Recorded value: 270,mmHg
